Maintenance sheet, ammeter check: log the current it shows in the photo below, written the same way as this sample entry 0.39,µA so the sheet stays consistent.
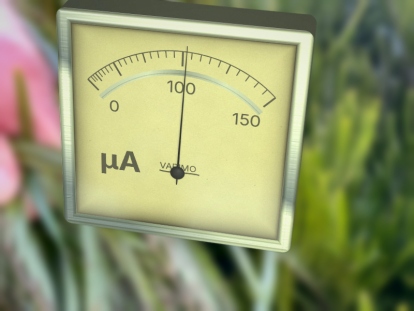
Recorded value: 102.5,µA
